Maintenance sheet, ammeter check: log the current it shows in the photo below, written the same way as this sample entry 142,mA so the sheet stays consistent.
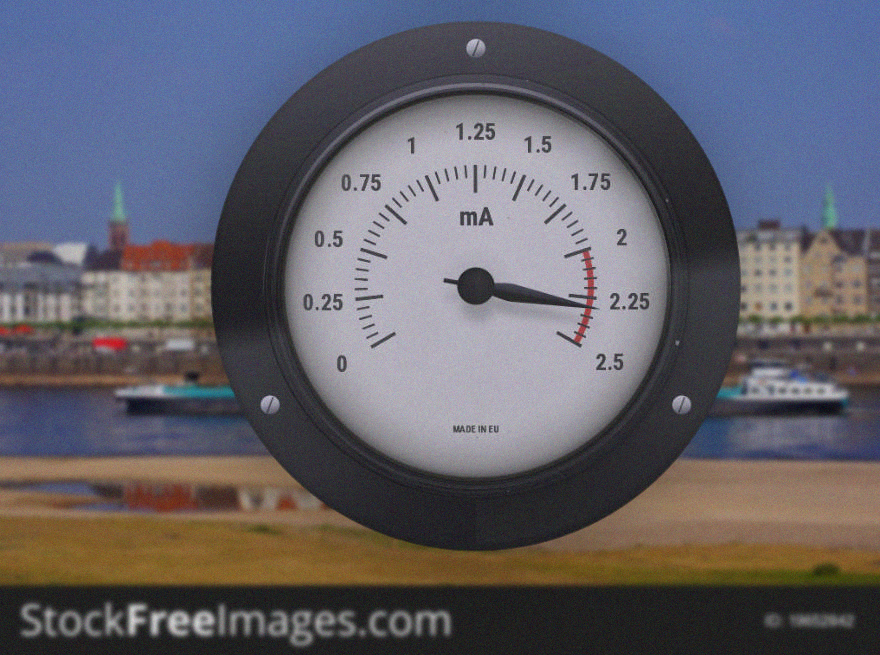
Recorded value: 2.3,mA
